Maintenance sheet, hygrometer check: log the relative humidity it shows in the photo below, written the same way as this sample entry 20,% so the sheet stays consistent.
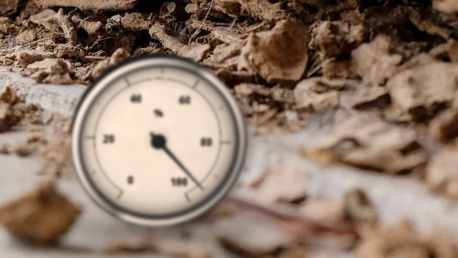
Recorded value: 95,%
